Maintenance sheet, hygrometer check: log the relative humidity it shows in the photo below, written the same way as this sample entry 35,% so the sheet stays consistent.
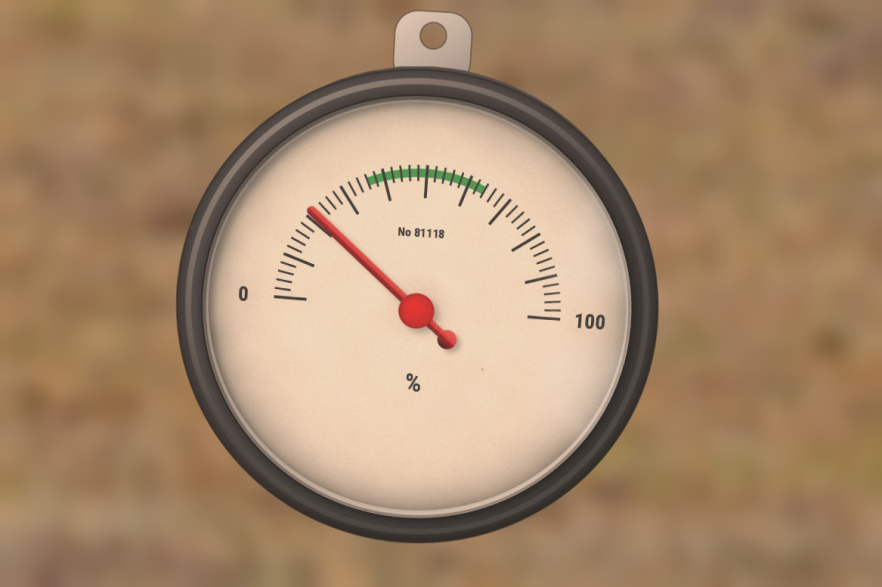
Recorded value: 22,%
